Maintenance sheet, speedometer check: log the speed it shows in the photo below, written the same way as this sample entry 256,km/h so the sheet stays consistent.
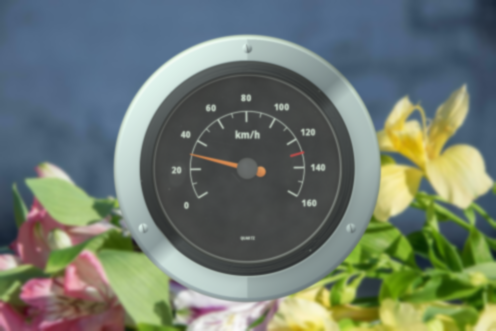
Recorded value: 30,km/h
